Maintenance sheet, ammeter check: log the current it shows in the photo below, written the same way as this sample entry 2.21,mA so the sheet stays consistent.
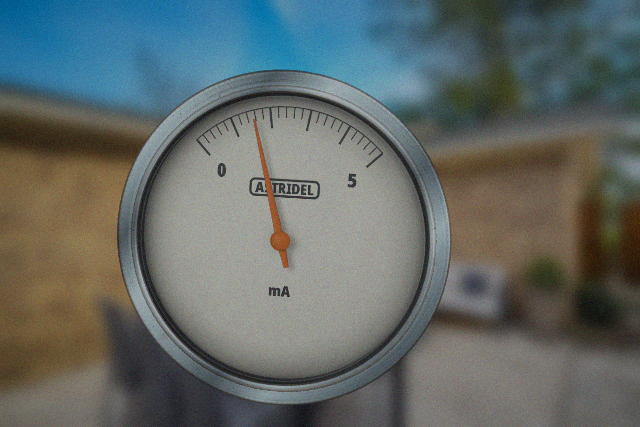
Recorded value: 1.6,mA
